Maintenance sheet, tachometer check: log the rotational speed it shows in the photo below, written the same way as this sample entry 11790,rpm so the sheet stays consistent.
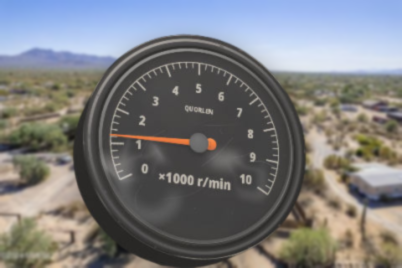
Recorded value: 1200,rpm
